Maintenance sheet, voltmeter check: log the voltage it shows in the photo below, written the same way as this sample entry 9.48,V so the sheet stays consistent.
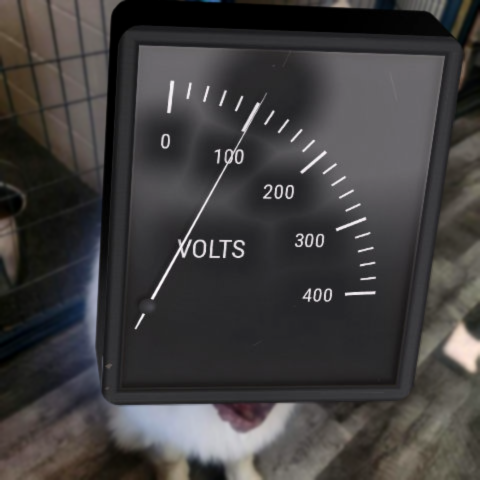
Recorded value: 100,V
